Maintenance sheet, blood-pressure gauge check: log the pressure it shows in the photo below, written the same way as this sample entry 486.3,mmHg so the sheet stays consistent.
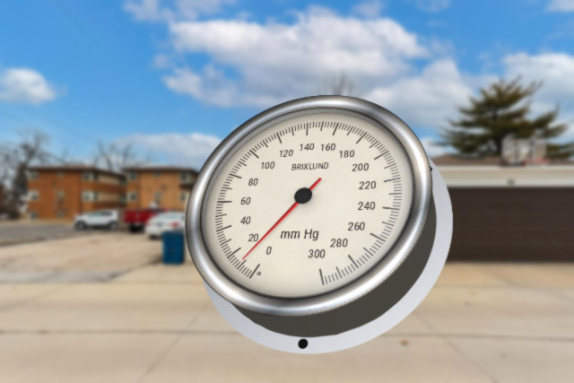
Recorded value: 10,mmHg
